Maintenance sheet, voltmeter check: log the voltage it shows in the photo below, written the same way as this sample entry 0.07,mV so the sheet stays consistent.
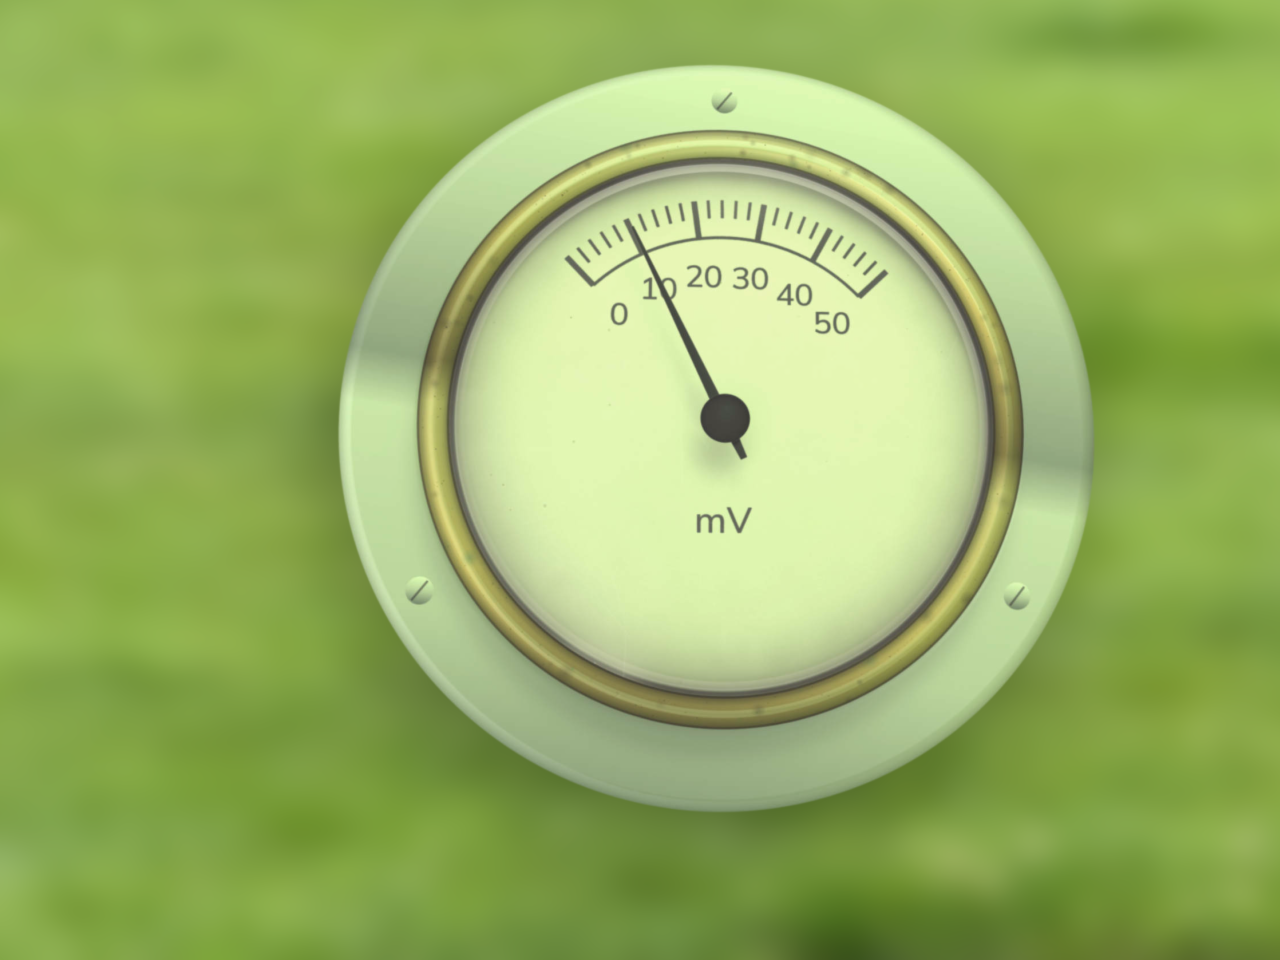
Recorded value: 10,mV
